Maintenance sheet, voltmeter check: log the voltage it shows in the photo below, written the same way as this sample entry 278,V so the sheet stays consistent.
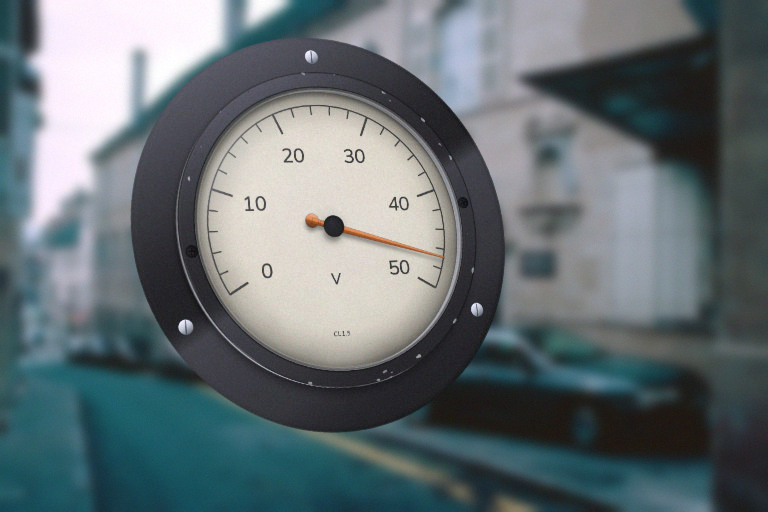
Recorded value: 47,V
